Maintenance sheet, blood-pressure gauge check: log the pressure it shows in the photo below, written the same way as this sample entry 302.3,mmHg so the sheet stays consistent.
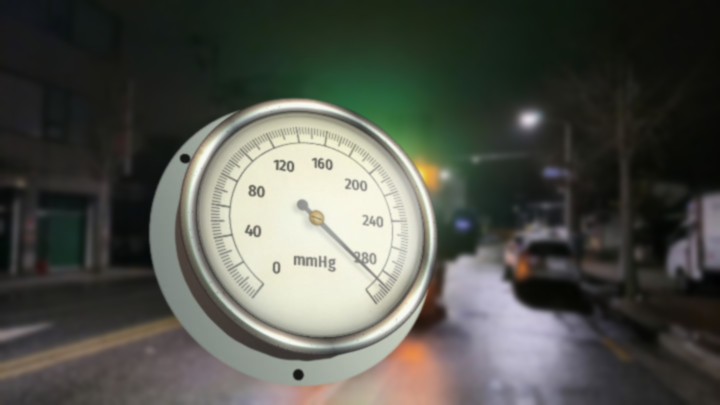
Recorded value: 290,mmHg
